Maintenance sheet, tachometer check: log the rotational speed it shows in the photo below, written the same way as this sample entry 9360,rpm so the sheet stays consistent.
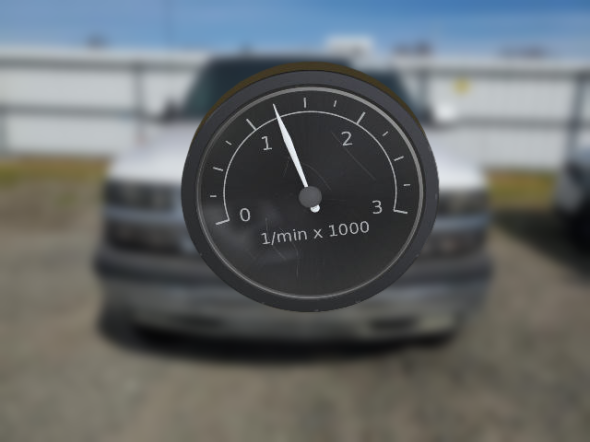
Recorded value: 1250,rpm
